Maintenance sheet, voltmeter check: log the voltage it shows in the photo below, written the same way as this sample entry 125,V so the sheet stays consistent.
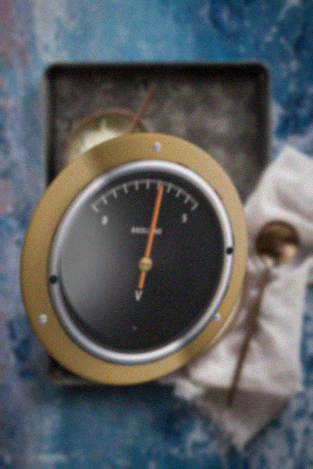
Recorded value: 3,V
